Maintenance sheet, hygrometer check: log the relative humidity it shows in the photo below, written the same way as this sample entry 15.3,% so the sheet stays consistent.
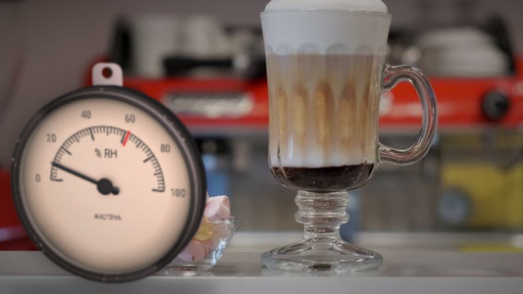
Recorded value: 10,%
